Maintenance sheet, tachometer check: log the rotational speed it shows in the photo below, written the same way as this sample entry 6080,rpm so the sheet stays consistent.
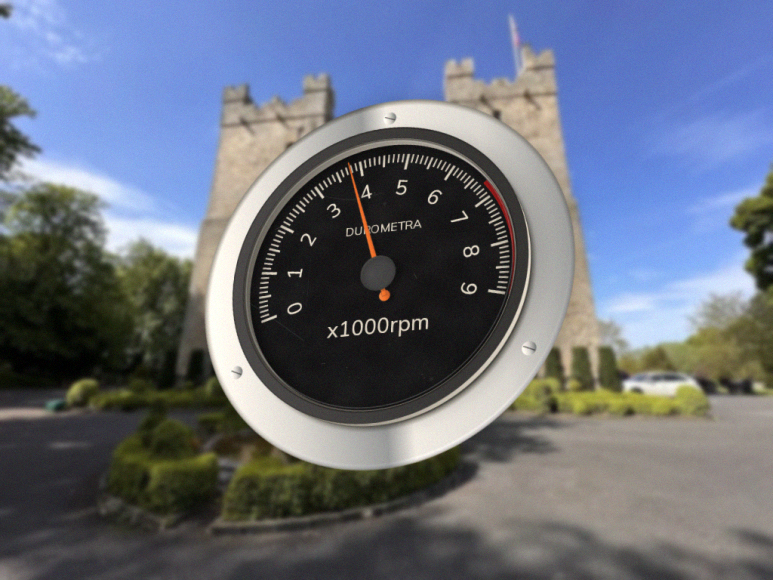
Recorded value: 3800,rpm
